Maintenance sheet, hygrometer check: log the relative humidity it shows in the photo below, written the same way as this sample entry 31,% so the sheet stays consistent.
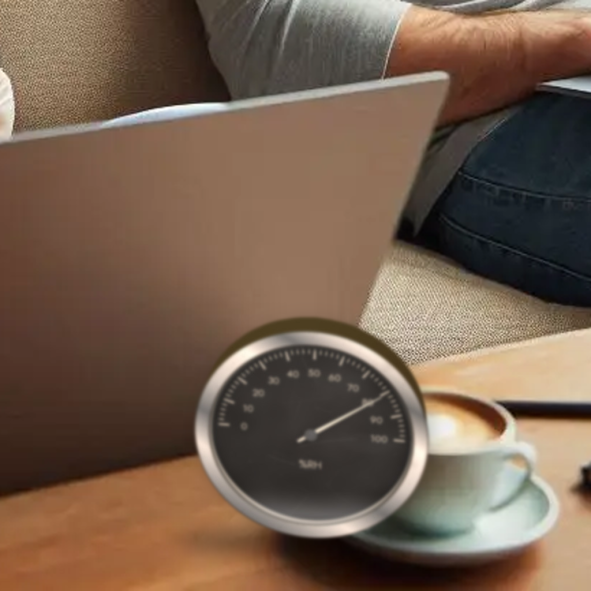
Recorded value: 80,%
